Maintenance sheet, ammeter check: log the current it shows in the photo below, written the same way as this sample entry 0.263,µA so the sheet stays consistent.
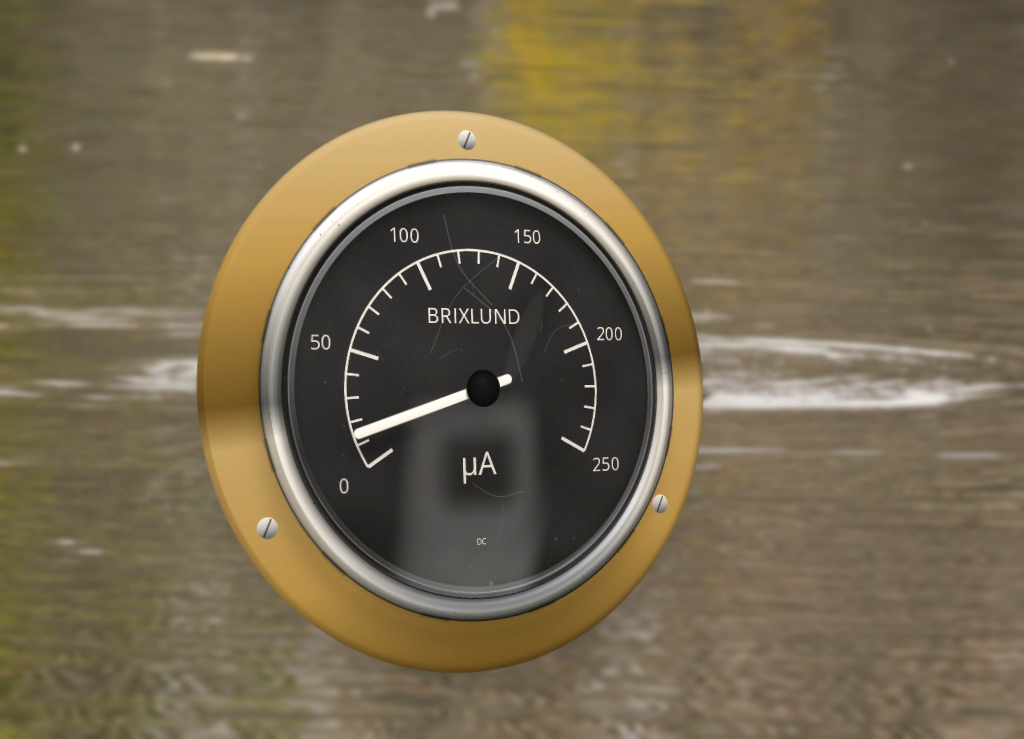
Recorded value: 15,µA
